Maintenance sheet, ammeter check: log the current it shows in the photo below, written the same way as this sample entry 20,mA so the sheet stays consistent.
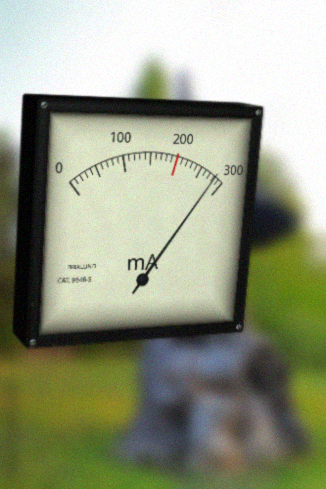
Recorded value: 280,mA
